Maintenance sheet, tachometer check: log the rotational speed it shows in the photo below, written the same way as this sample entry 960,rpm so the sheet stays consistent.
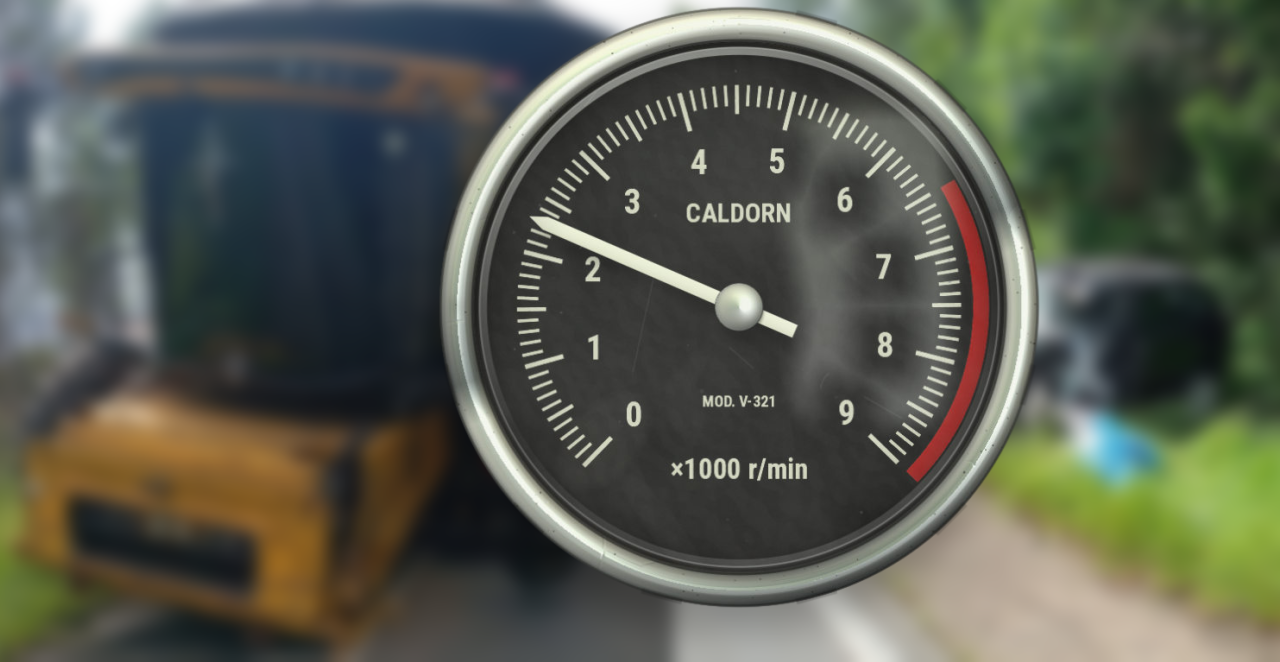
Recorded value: 2300,rpm
